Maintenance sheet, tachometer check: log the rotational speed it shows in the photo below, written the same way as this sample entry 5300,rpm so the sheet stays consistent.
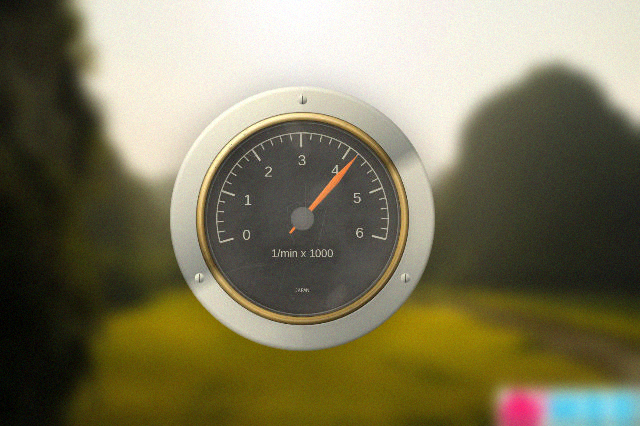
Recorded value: 4200,rpm
